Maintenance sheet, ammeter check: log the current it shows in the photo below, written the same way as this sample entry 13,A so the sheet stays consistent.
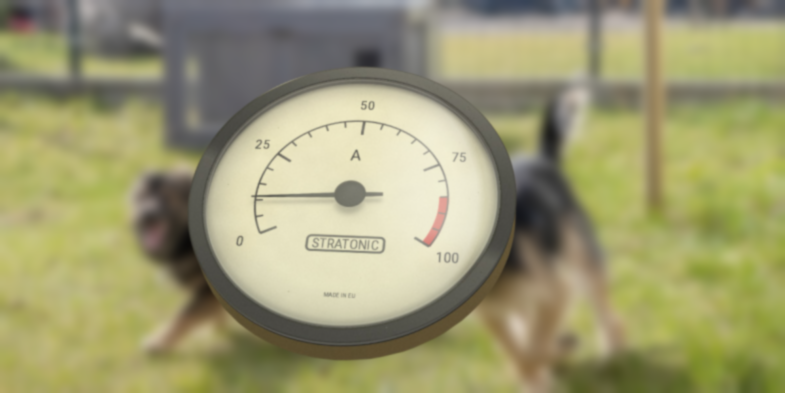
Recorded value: 10,A
